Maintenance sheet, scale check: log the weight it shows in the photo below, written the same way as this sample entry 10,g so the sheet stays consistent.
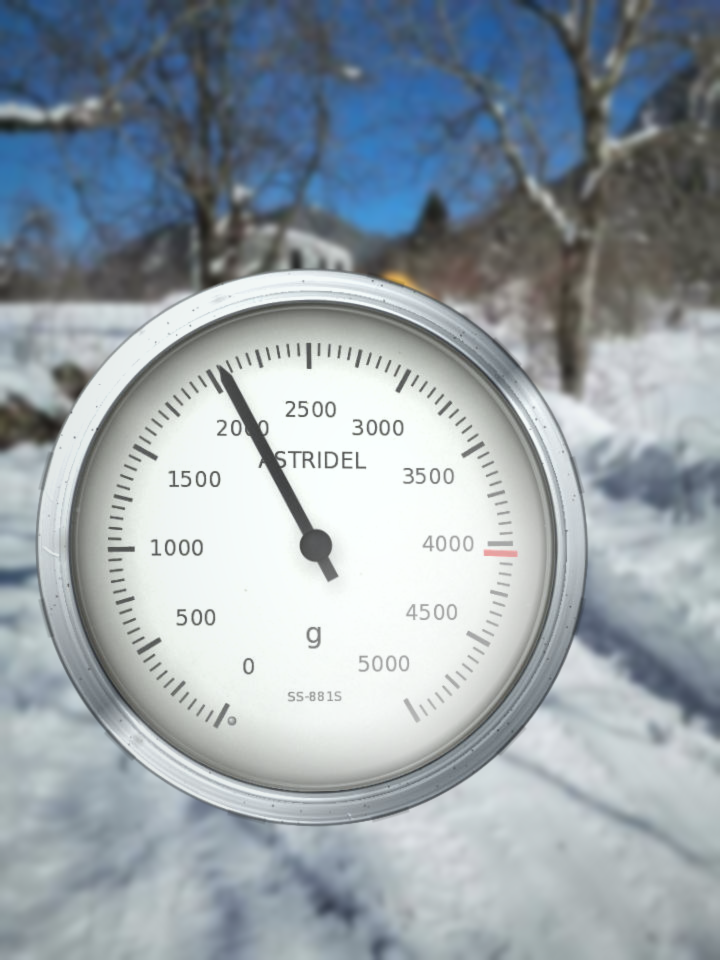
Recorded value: 2050,g
